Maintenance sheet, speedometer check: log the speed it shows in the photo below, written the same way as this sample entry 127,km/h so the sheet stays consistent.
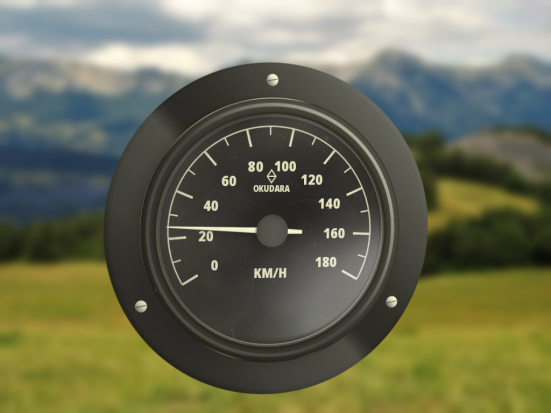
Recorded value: 25,km/h
